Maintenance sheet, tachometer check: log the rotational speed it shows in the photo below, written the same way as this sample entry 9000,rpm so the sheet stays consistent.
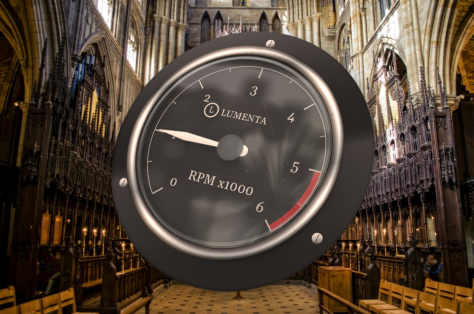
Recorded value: 1000,rpm
